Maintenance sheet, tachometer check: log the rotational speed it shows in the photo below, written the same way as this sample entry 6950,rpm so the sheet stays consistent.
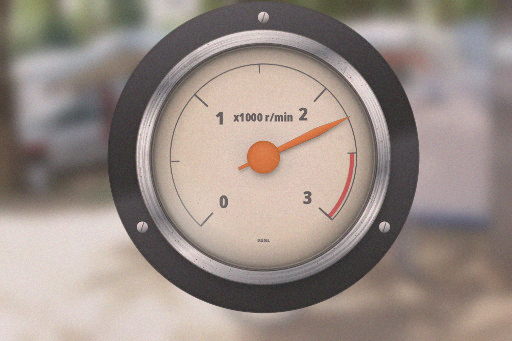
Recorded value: 2250,rpm
